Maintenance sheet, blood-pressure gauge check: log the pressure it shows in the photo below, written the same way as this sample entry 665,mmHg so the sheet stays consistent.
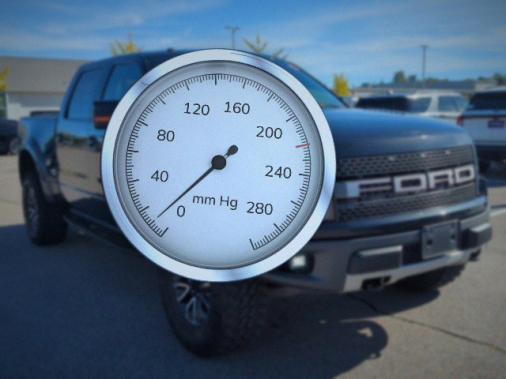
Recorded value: 10,mmHg
